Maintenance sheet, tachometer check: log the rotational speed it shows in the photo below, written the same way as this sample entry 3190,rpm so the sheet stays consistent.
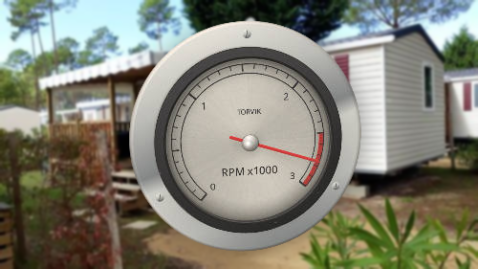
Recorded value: 2750,rpm
